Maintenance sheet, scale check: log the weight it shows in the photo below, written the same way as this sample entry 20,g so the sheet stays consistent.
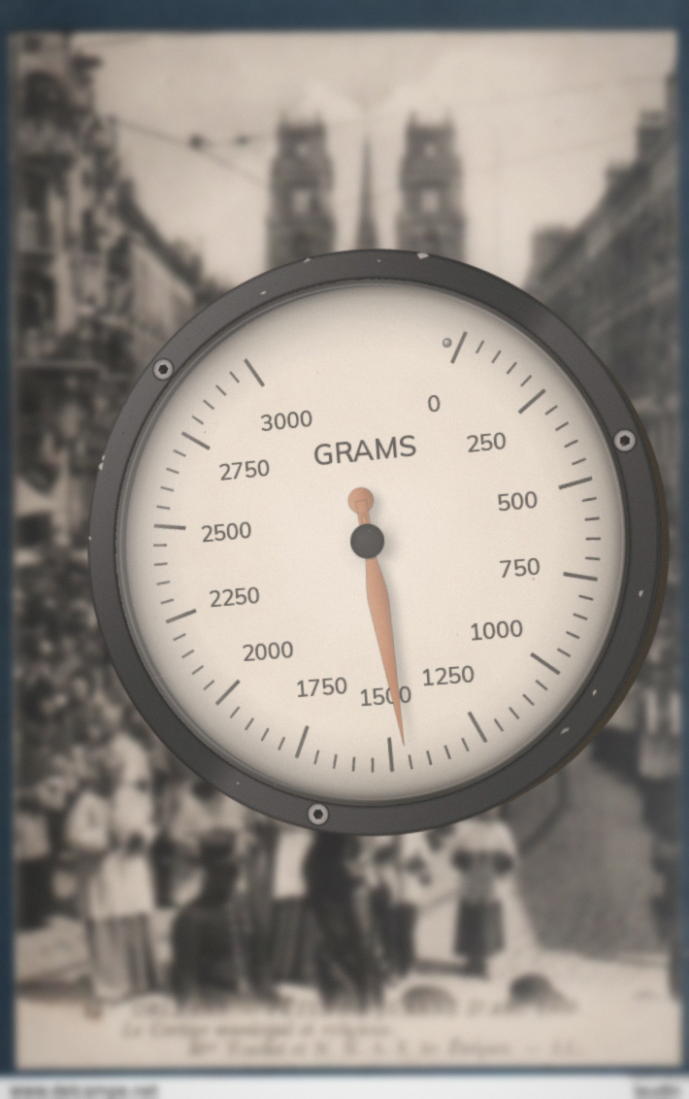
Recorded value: 1450,g
